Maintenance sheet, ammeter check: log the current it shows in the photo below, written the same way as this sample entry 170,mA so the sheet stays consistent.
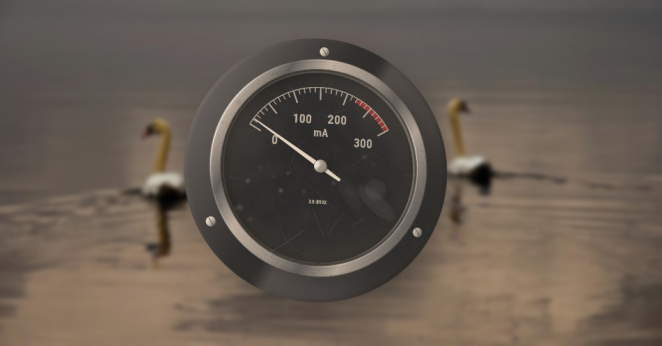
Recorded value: 10,mA
